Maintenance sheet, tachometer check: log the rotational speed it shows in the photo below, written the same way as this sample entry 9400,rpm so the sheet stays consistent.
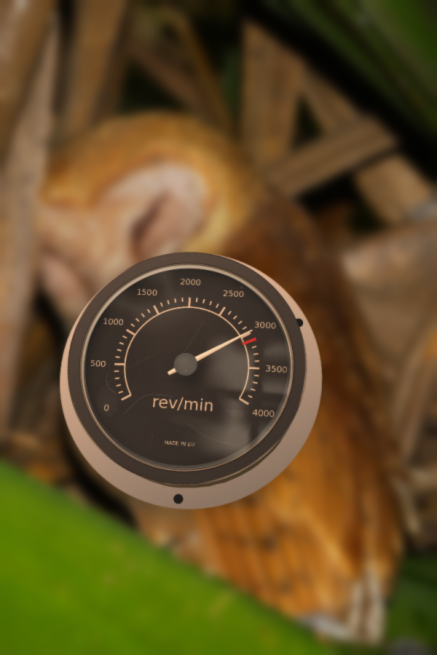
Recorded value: 3000,rpm
